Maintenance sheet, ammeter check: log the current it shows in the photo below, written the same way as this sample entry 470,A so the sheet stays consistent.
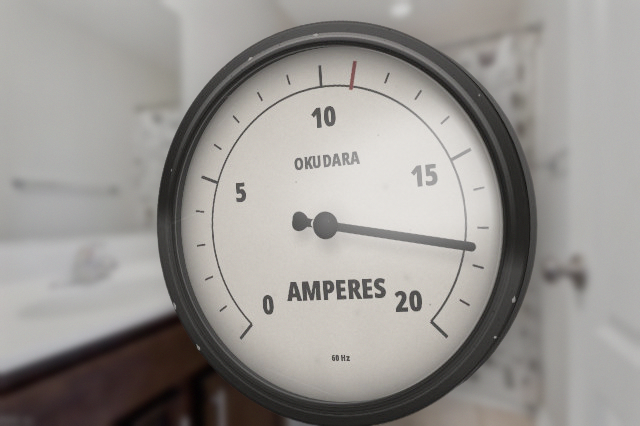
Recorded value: 17.5,A
